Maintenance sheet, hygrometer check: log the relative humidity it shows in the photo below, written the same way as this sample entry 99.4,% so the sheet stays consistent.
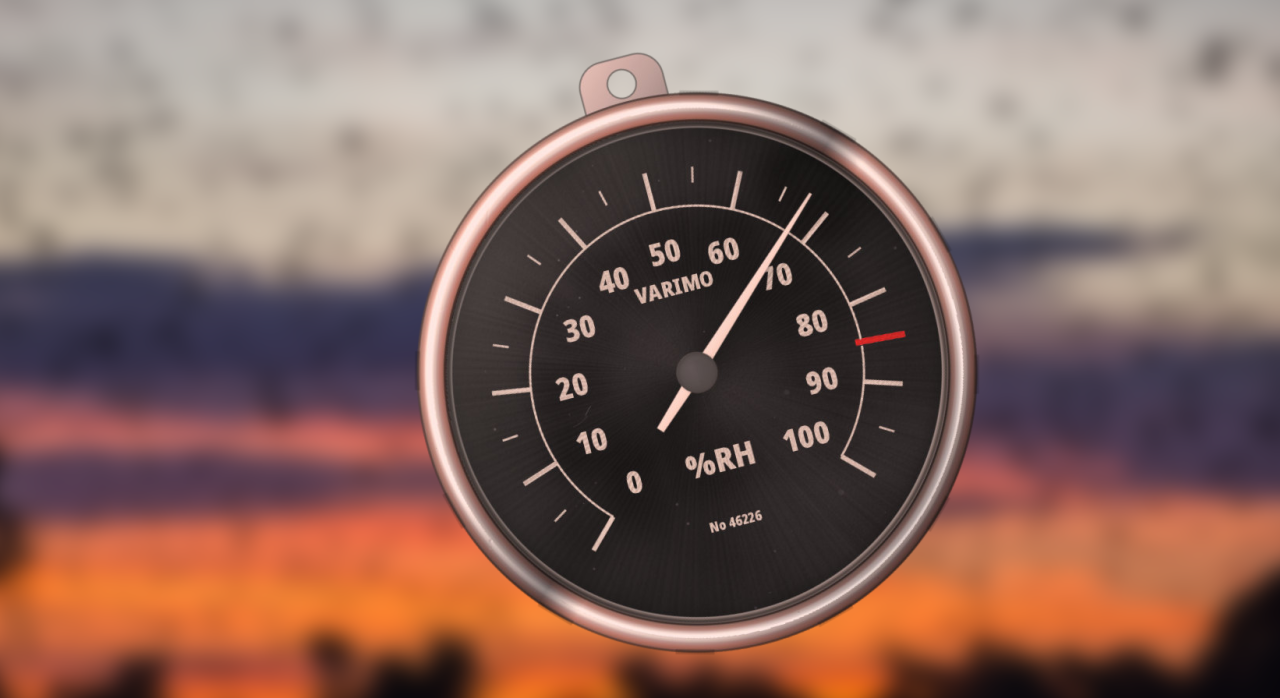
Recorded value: 67.5,%
